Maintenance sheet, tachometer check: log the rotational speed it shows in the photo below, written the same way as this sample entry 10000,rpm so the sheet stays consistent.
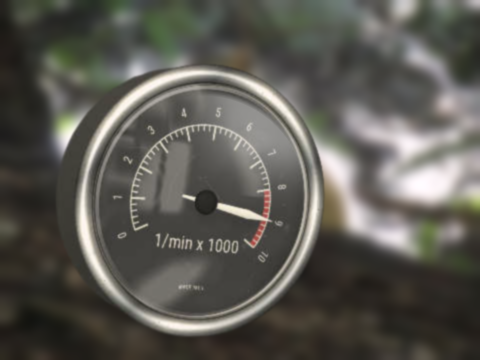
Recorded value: 9000,rpm
